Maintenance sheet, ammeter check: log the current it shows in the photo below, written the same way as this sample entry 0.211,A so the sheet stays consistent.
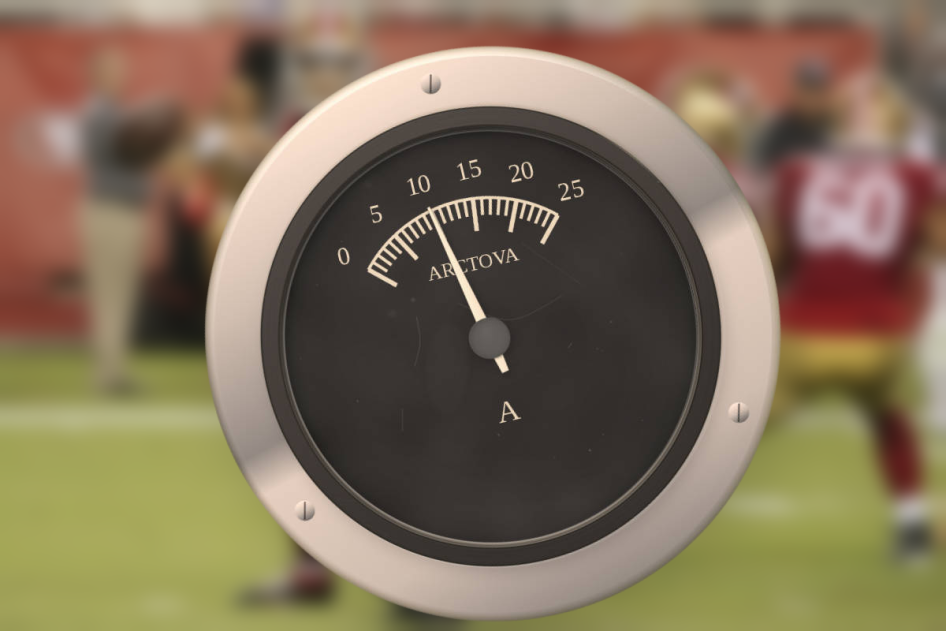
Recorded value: 10,A
